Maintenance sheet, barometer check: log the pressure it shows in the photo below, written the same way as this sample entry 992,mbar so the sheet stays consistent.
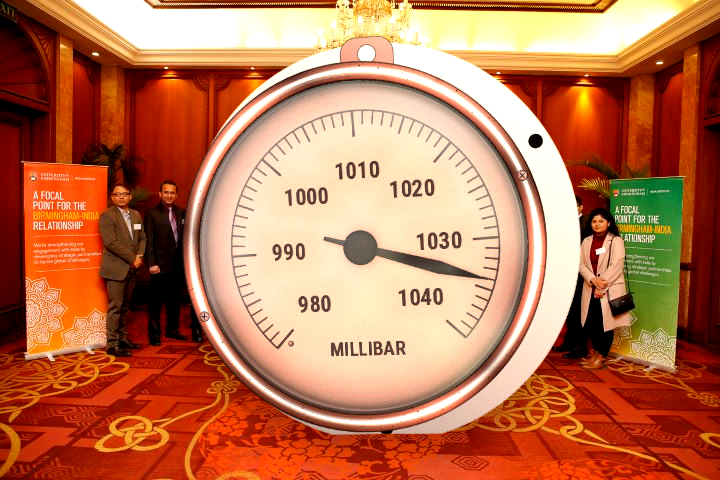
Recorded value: 1034,mbar
